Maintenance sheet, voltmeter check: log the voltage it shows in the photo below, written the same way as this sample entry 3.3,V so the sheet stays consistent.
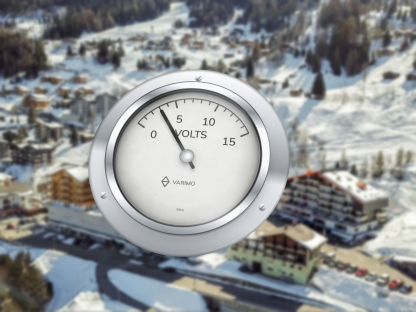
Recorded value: 3,V
